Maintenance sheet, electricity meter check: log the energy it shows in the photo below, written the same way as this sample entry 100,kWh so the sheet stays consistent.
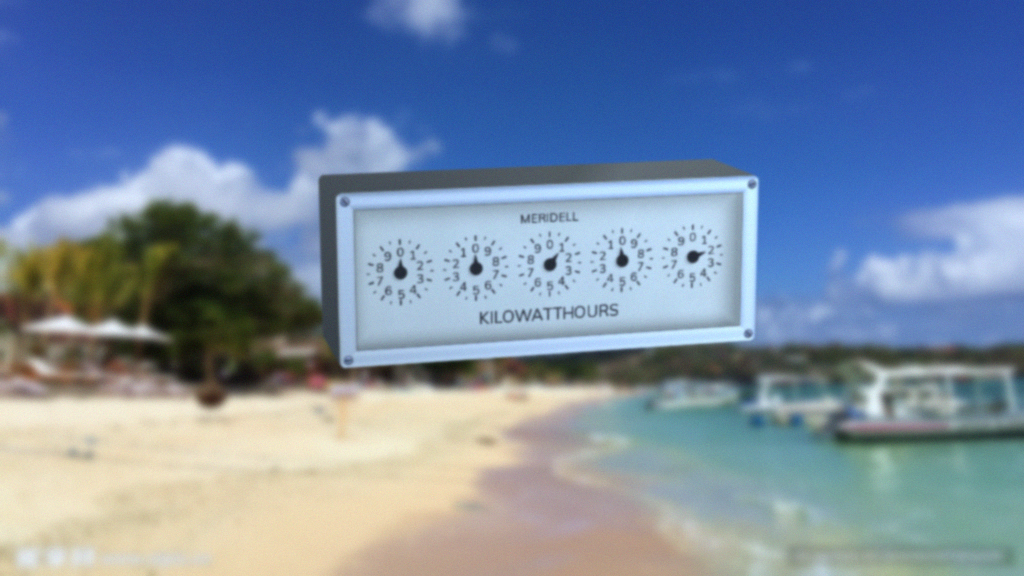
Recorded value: 102,kWh
